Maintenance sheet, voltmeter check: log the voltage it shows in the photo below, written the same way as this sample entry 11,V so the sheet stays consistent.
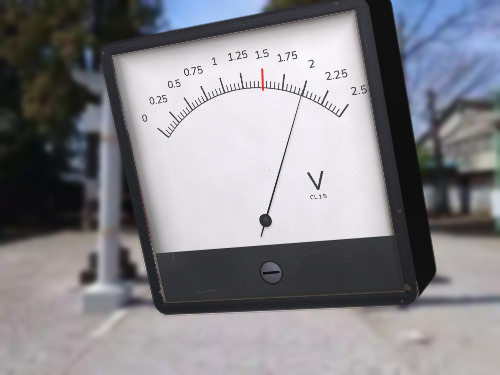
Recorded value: 2,V
